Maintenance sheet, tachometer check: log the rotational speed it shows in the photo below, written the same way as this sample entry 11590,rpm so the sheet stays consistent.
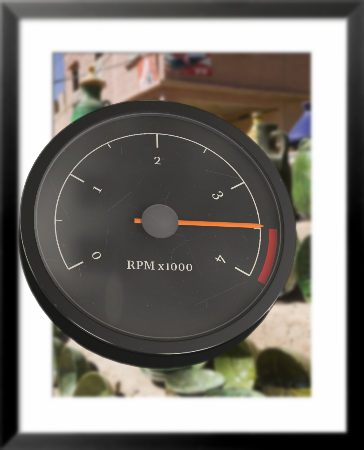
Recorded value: 3500,rpm
